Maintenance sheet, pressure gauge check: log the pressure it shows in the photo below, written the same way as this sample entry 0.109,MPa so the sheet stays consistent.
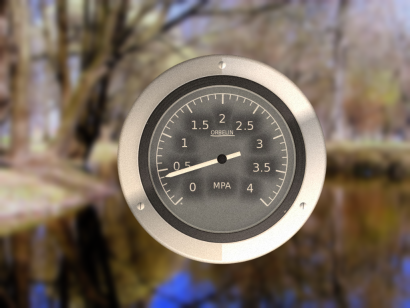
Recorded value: 0.4,MPa
